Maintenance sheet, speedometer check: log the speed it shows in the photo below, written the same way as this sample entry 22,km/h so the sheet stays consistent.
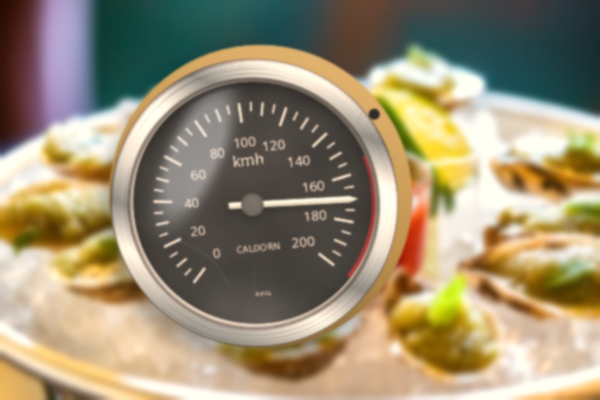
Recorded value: 170,km/h
